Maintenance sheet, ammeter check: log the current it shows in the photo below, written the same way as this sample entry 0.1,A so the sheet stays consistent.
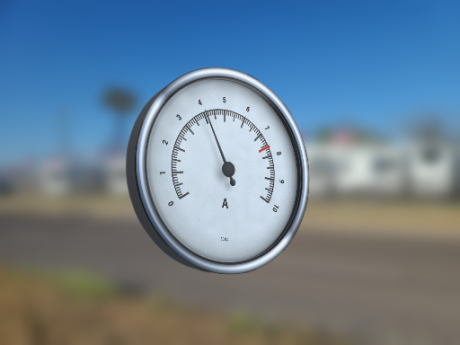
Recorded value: 4,A
